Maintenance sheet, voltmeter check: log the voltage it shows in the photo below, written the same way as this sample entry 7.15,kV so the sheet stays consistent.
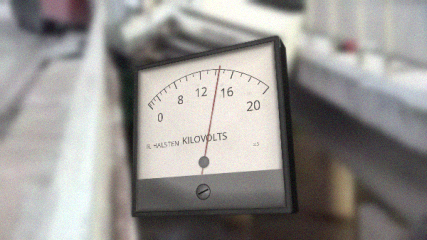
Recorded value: 14.5,kV
